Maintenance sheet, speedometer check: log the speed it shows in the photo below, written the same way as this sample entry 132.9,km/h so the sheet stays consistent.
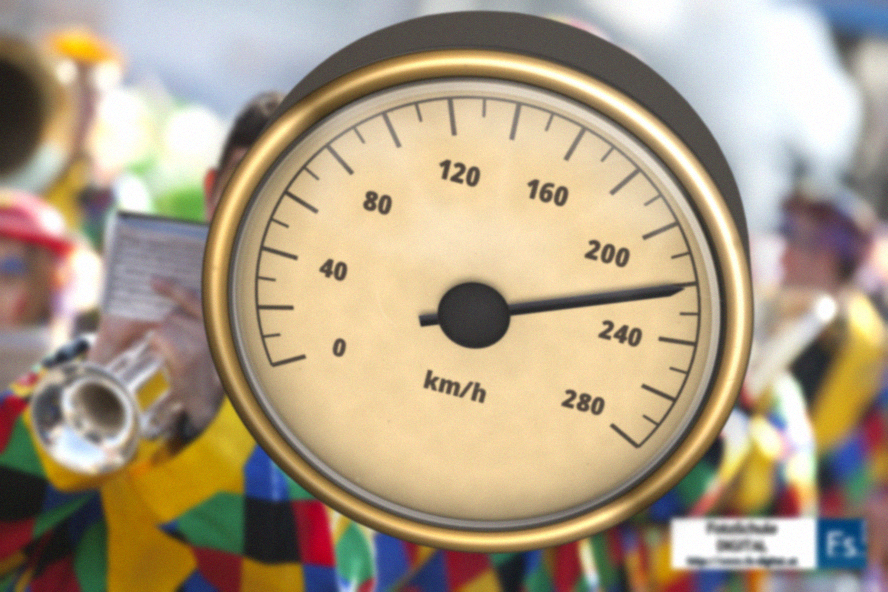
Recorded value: 220,km/h
